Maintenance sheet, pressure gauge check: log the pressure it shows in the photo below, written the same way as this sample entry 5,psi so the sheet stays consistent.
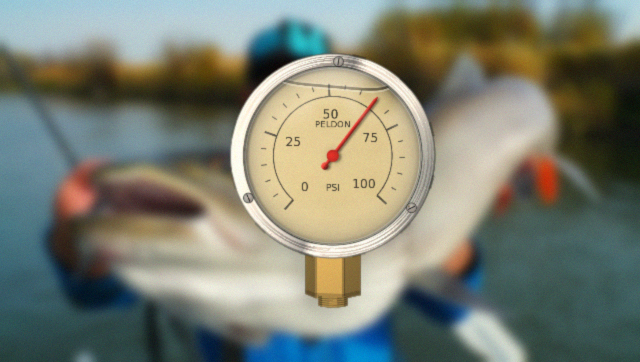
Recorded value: 65,psi
